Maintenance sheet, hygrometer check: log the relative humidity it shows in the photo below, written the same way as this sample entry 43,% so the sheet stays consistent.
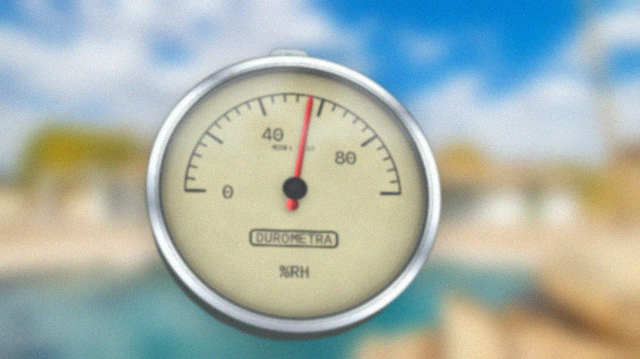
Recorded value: 56,%
